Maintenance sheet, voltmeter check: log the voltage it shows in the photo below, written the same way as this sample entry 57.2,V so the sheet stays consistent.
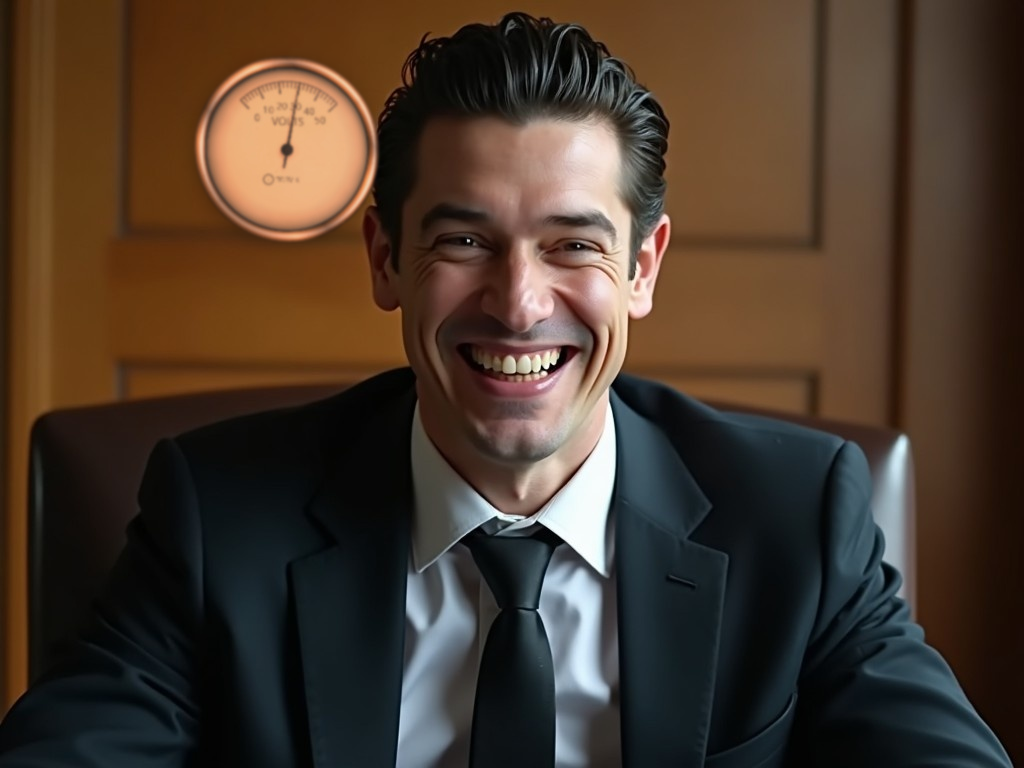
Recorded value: 30,V
